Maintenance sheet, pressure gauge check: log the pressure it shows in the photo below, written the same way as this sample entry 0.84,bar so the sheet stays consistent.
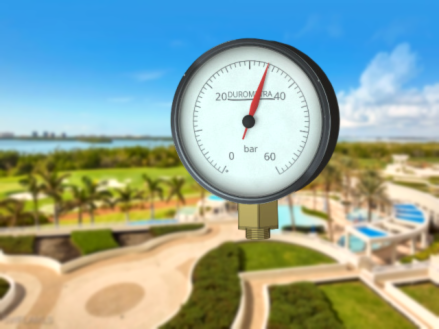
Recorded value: 34,bar
